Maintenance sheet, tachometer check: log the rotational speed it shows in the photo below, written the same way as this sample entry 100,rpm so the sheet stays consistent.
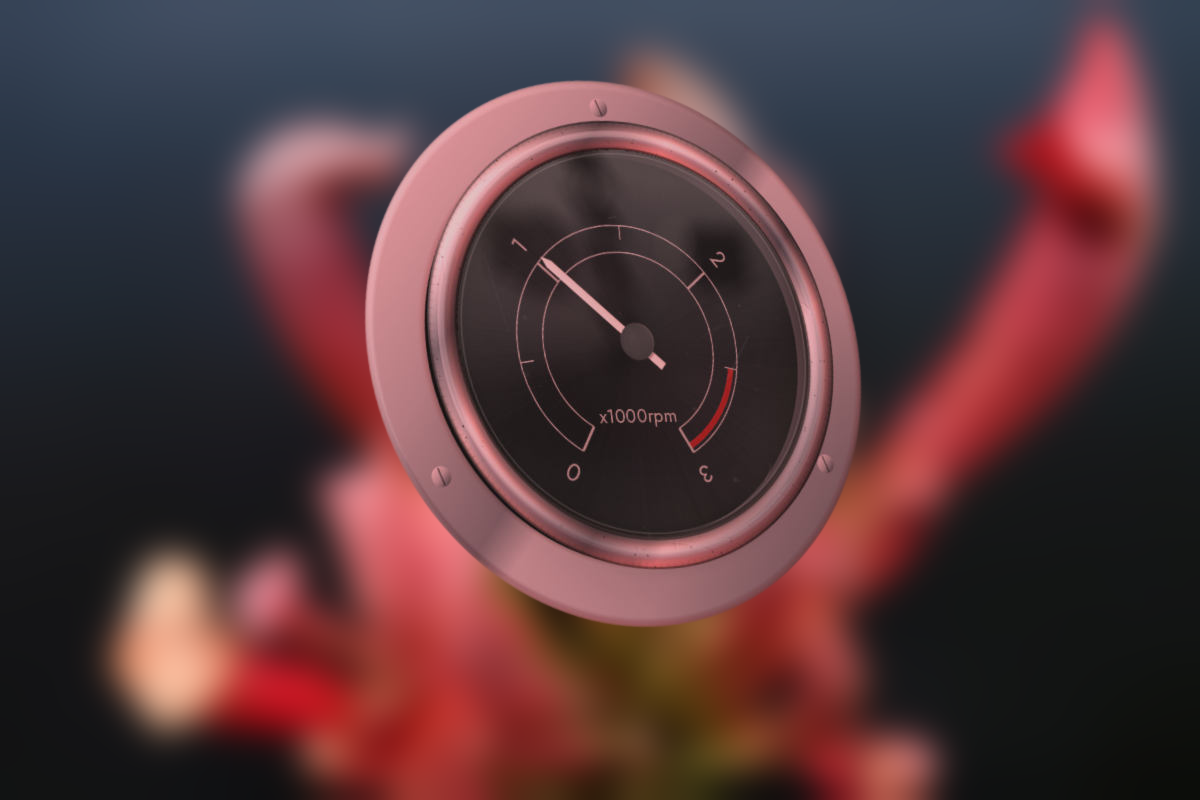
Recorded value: 1000,rpm
